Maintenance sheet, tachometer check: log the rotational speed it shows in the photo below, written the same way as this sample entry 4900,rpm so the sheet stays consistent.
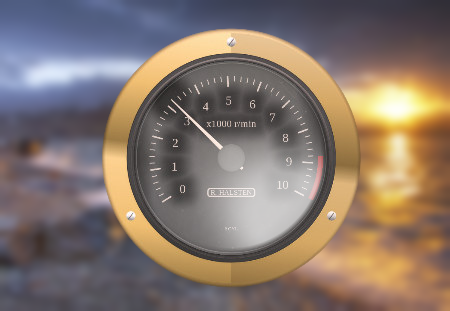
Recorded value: 3200,rpm
